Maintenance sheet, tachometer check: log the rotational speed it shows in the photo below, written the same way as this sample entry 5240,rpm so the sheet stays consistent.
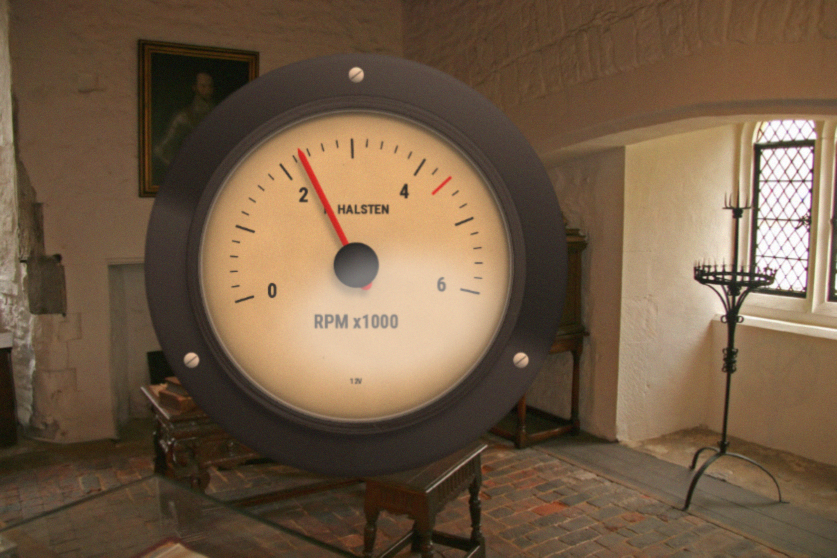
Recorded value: 2300,rpm
